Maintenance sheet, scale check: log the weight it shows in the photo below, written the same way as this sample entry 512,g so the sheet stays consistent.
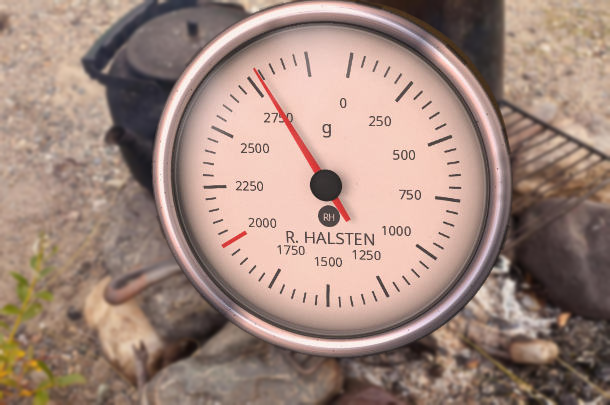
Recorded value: 2800,g
